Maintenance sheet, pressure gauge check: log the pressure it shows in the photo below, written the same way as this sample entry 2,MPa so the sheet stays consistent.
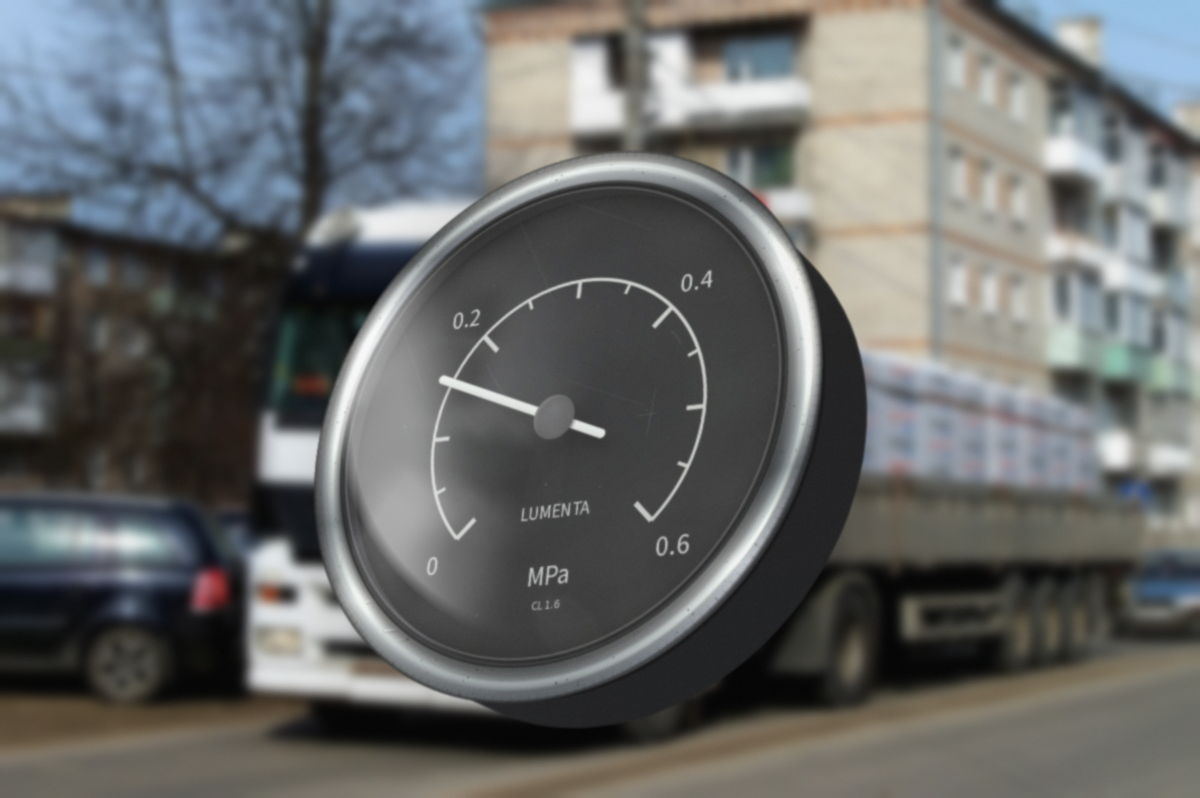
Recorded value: 0.15,MPa
